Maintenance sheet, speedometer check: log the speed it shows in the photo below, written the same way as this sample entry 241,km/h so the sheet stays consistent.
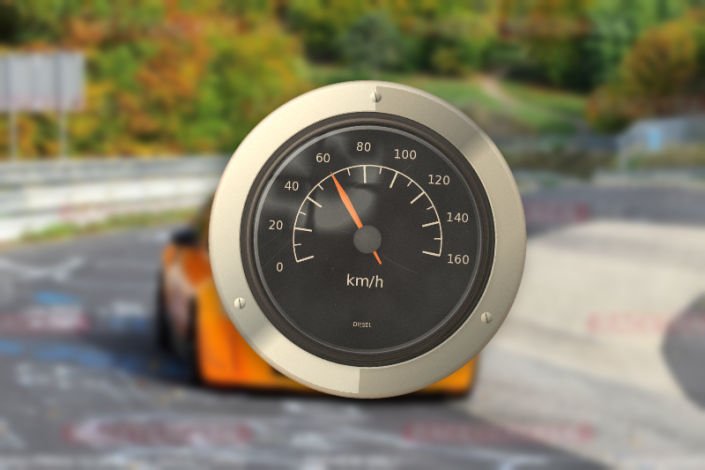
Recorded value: 60,km/h
